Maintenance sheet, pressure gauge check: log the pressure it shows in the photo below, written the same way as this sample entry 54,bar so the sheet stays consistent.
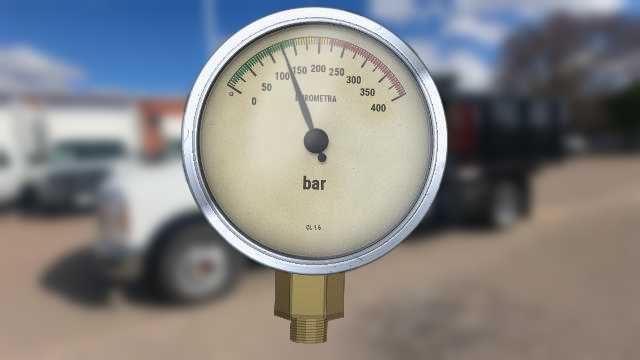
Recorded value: 125,bar
